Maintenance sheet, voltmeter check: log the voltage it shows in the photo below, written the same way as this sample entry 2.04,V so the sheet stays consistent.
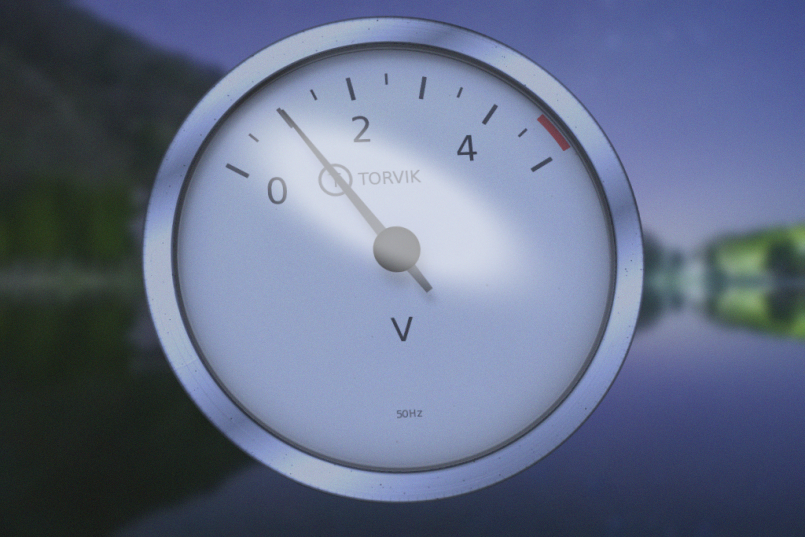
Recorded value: 1,V
